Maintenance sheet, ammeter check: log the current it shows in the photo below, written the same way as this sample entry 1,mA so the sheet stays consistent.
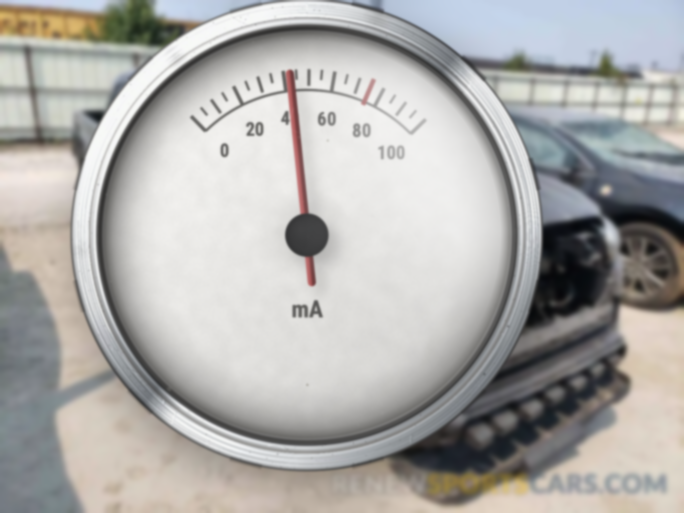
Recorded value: 42.5,mA
